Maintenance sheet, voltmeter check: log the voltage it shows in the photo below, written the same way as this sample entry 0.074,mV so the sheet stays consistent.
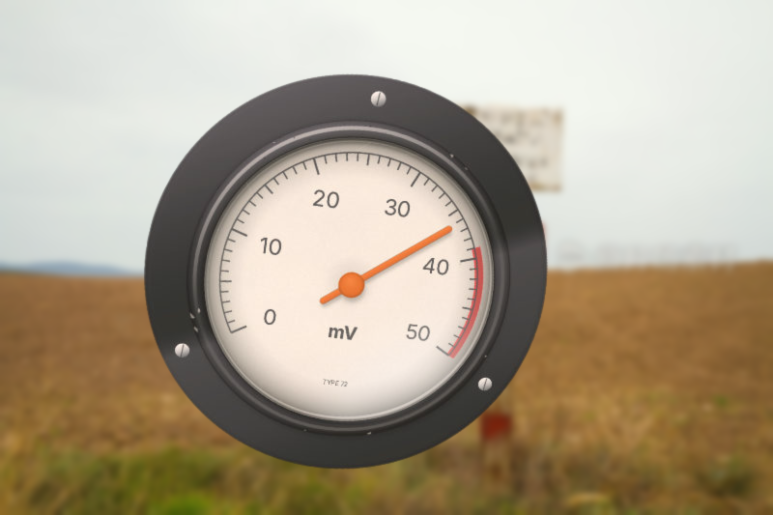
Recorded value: 36,mV
